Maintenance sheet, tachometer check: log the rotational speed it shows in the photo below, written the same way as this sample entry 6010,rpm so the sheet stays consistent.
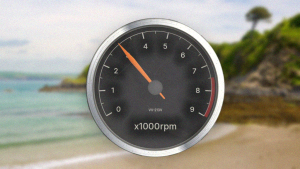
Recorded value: 3000,rpm
